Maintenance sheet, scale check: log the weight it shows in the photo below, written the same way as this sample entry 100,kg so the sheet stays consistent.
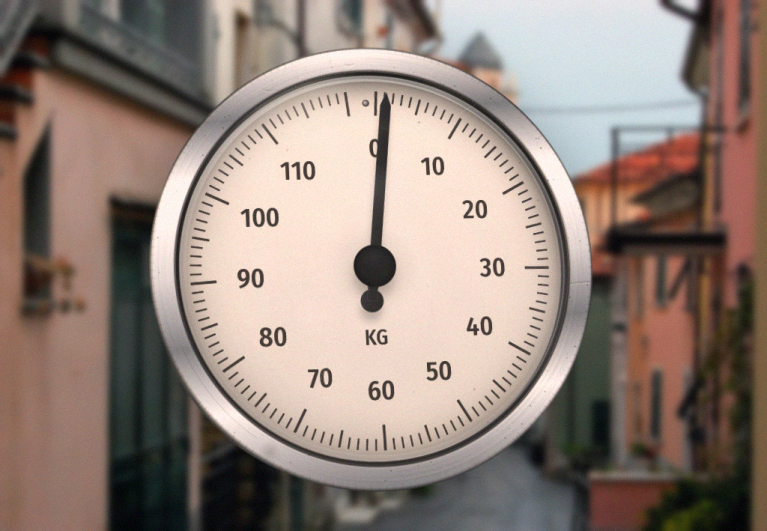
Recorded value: 1,kg
